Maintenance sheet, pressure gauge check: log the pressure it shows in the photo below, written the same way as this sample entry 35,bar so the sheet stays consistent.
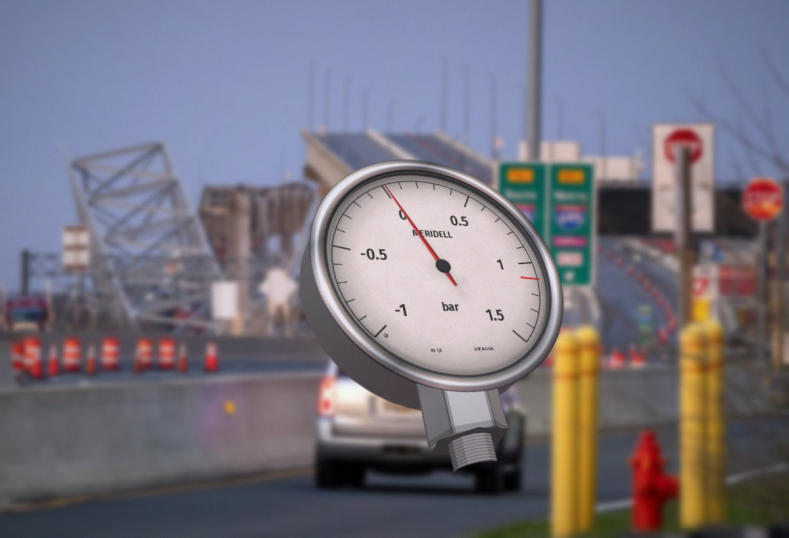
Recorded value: 0,bar
